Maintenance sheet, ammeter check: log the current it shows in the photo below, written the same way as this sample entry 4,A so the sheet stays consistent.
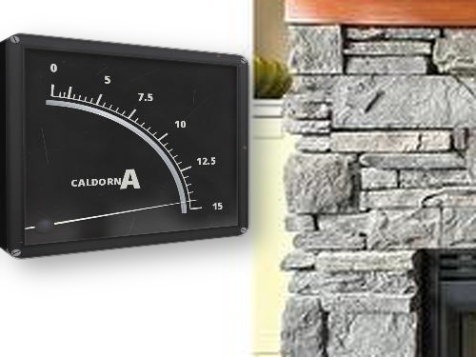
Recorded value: 14.5,A
